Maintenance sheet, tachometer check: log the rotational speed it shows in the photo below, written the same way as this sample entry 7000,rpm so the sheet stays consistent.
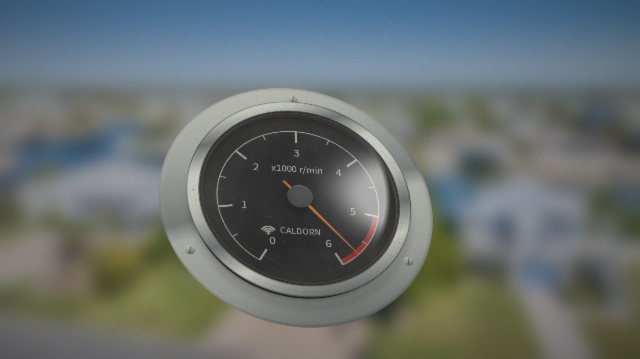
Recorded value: 5750,rpm
